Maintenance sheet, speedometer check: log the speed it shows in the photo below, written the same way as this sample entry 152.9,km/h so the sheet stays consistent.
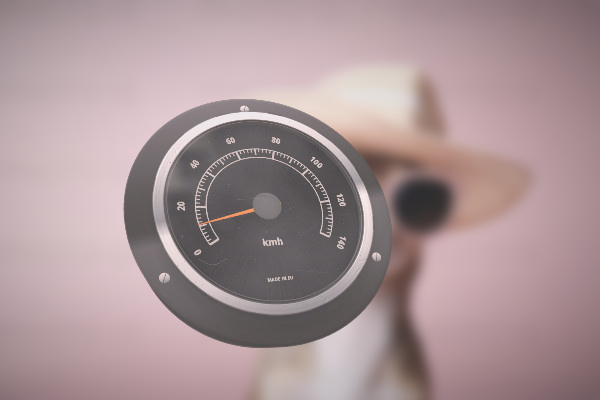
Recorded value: 10,km/h
